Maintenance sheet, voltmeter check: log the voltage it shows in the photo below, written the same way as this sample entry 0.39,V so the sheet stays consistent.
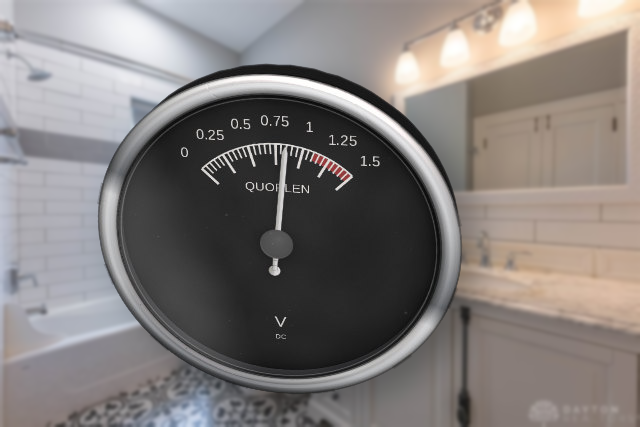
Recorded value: 0.85,V
